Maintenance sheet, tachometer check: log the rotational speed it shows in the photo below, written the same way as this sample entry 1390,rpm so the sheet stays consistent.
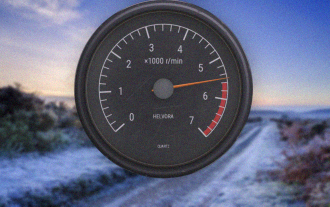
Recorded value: 5500,rpm
